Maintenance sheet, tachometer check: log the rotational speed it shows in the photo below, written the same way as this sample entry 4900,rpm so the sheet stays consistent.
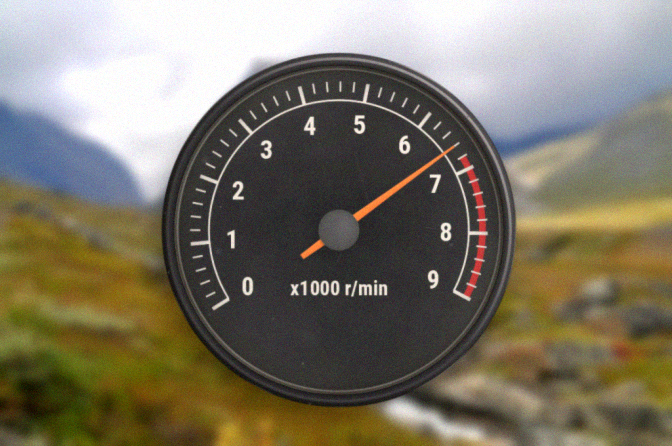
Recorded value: 6600,rpm
